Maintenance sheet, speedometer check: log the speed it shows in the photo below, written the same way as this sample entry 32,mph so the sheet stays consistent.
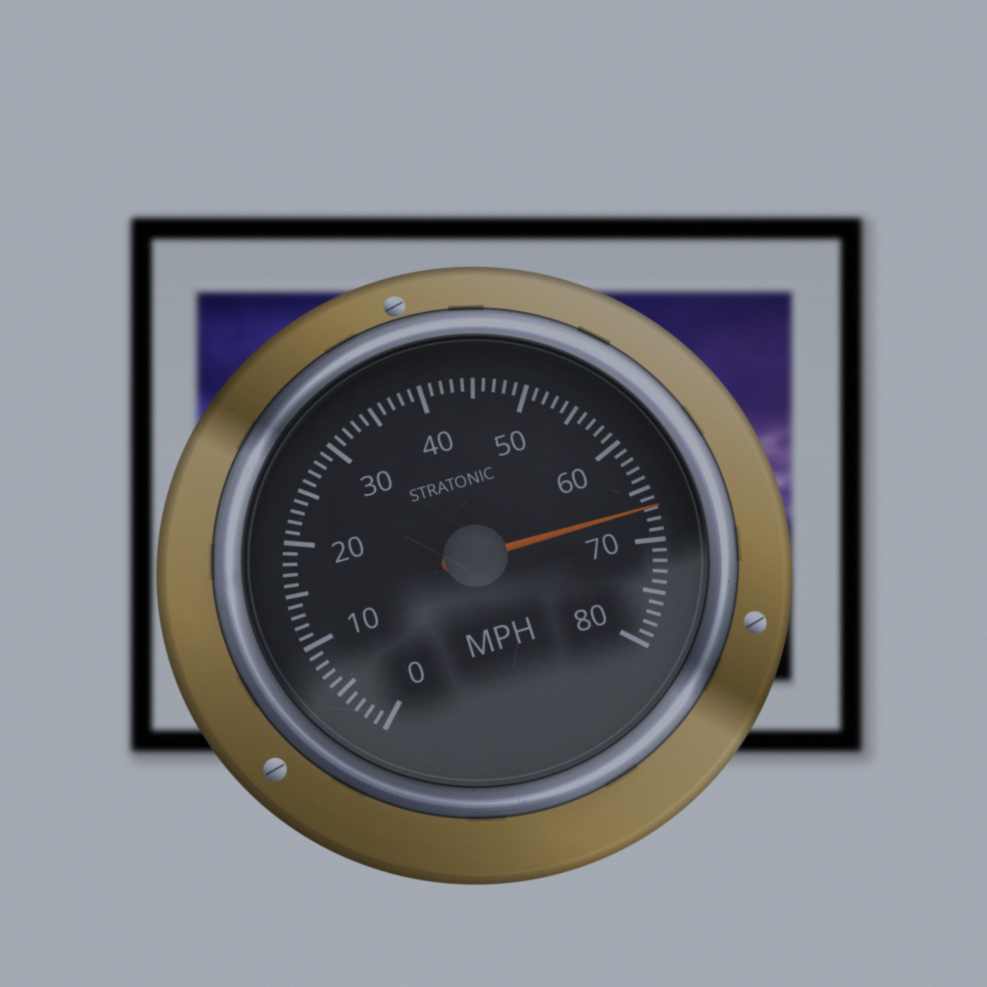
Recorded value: 67,mph
